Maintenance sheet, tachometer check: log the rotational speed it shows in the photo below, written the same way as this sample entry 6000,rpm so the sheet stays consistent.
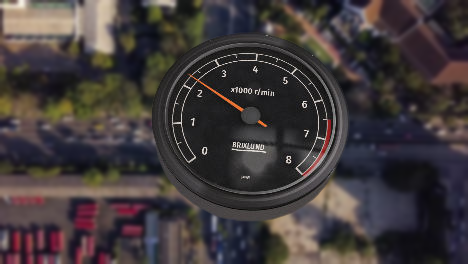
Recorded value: 2250,rpm
